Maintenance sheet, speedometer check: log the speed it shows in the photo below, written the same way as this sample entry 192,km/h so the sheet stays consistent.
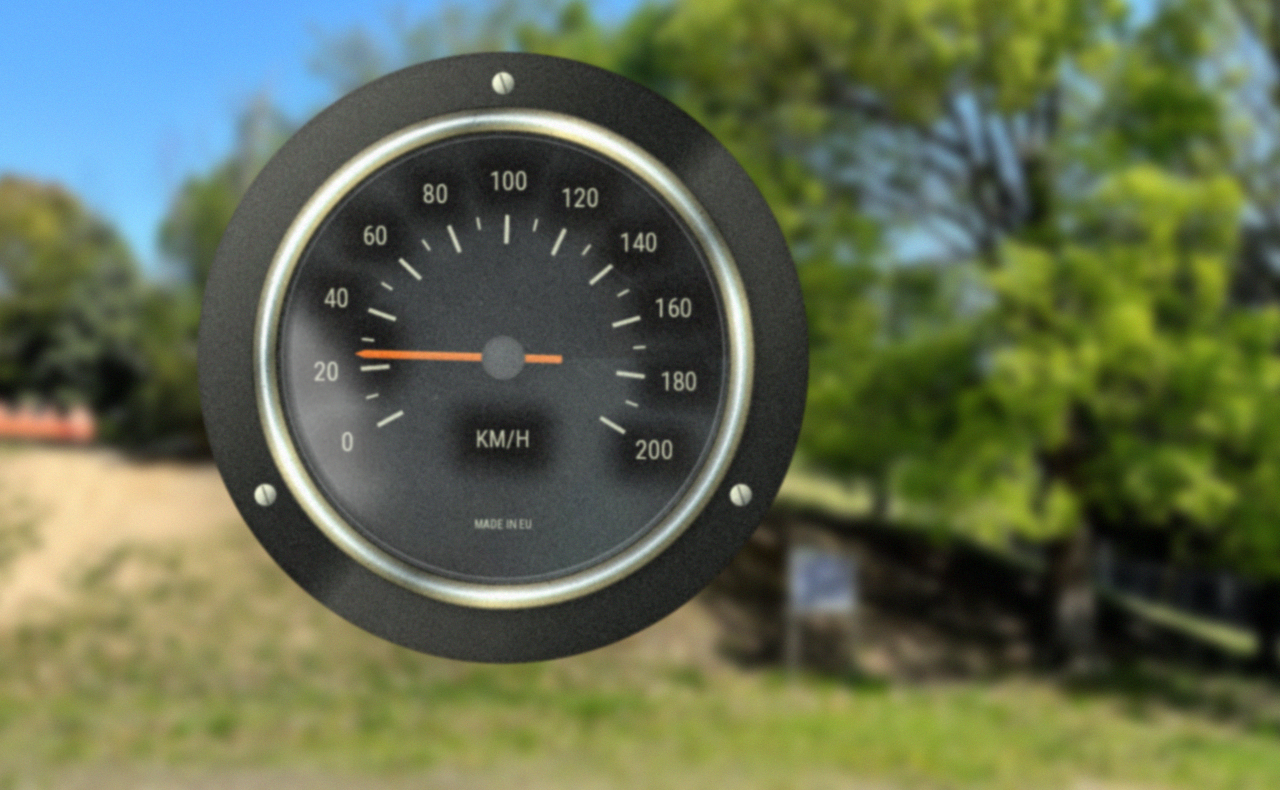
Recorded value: 25,km/h
